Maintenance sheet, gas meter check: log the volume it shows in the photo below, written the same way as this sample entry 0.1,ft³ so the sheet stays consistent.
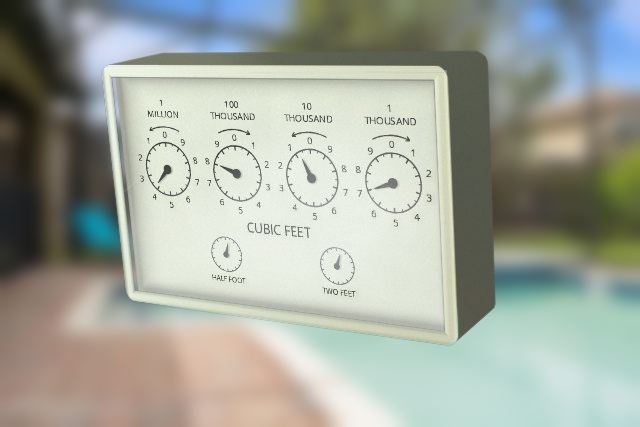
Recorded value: 380700,ft³
